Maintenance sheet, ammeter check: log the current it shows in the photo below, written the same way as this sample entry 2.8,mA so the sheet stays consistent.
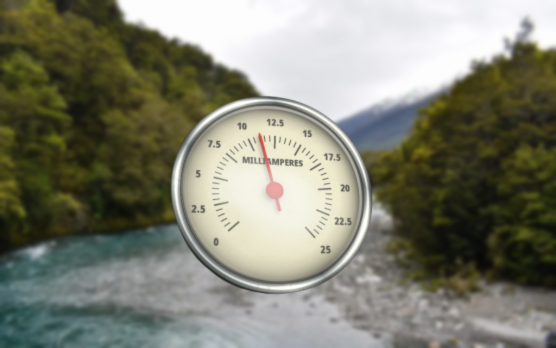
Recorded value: 11,mA
